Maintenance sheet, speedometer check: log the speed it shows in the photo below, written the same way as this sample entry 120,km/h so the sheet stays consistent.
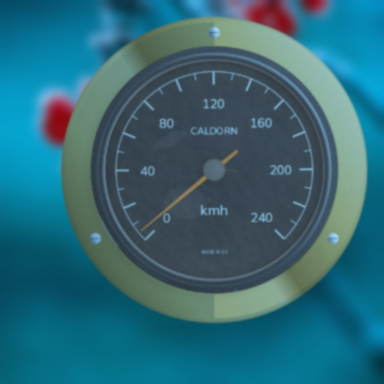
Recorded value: 5,km/h
